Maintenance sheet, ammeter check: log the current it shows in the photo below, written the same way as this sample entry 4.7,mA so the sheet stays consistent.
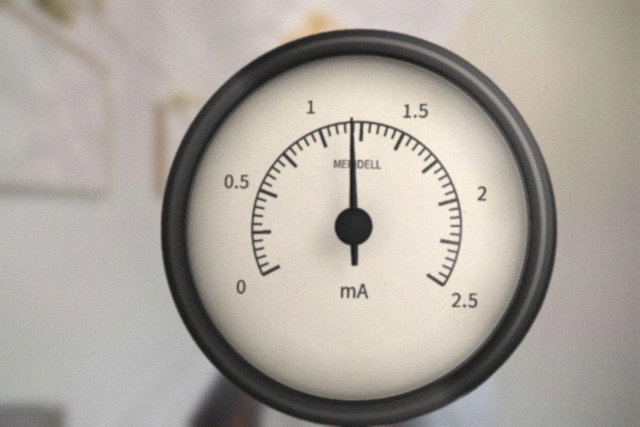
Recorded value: 1.2,mA
